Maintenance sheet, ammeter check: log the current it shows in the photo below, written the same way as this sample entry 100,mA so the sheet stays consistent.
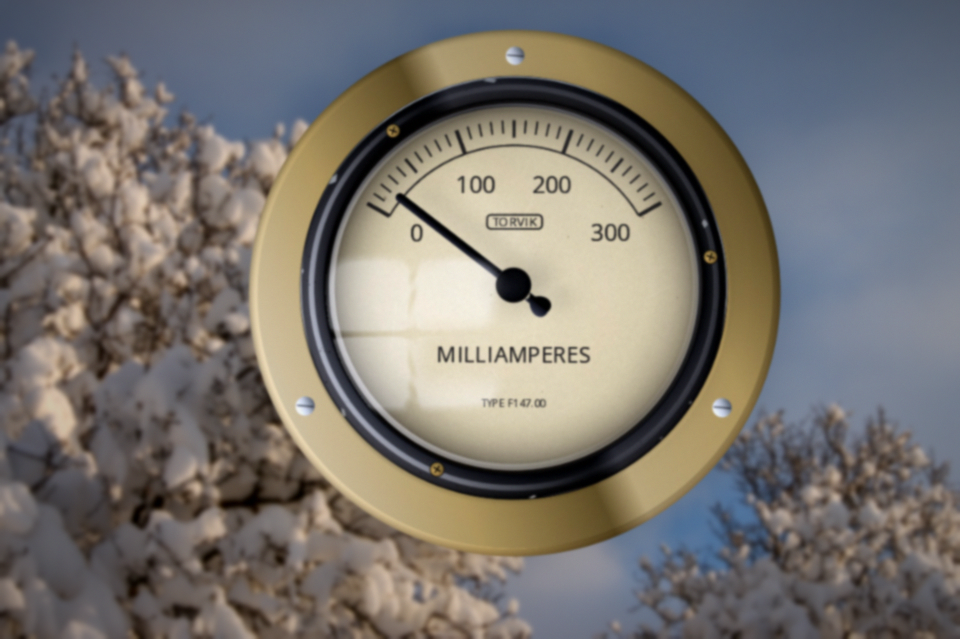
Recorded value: 20,mA
